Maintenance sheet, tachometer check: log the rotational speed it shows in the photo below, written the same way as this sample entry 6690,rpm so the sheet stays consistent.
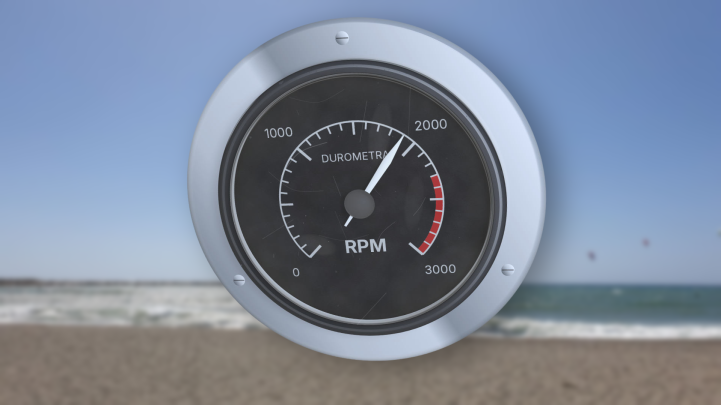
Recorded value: 1900,rpm
